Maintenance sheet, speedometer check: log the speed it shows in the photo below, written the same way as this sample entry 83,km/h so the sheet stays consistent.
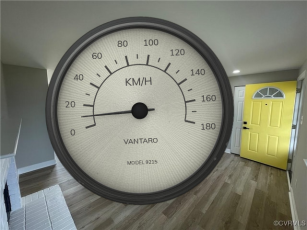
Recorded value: 10,km/h
